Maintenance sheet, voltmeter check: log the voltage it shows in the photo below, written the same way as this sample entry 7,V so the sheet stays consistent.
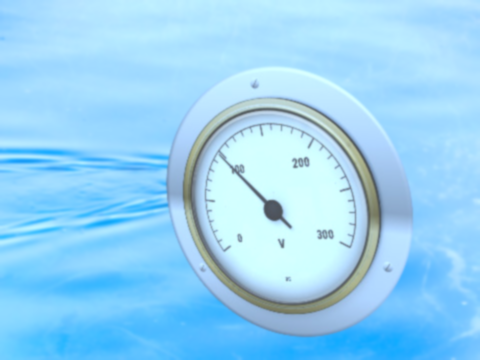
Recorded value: 100,V
